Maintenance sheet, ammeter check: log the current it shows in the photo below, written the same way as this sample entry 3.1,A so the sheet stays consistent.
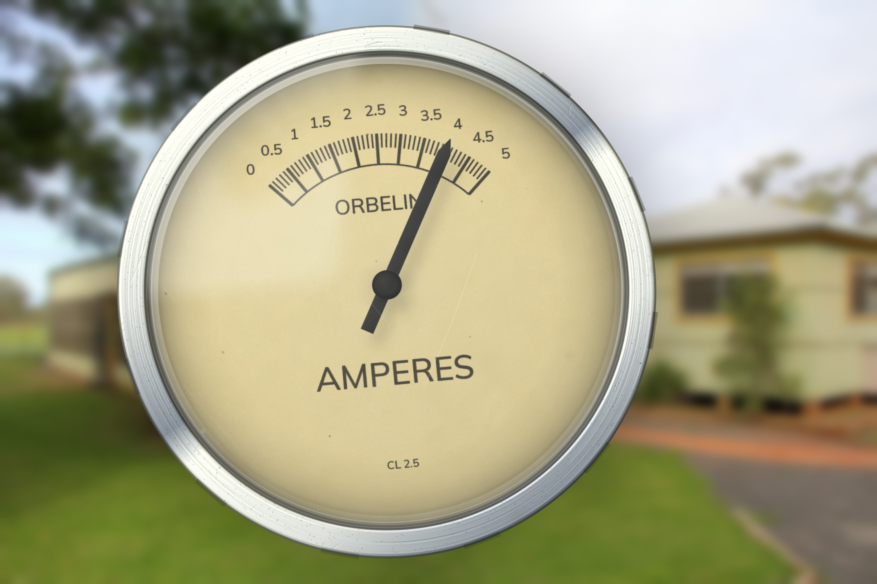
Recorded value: 4,A
